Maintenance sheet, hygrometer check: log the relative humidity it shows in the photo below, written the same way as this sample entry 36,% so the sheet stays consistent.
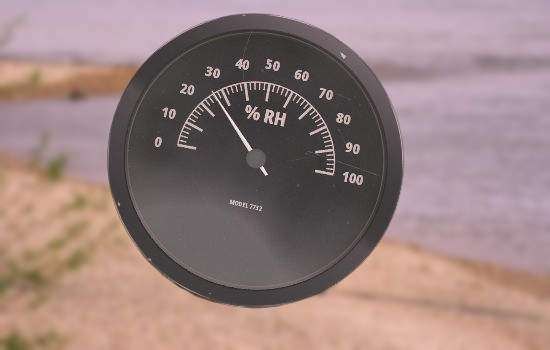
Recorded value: 26,%
